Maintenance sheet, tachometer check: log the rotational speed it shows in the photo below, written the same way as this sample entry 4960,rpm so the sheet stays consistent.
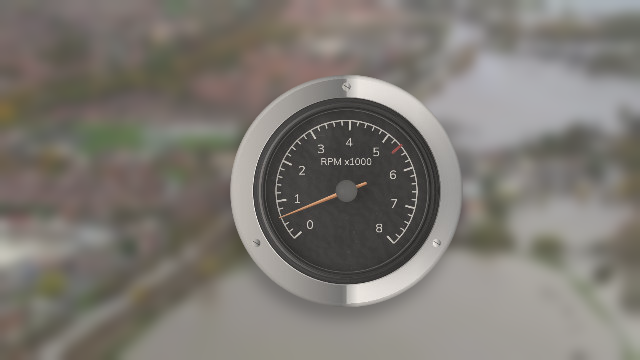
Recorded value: 600,rpm
